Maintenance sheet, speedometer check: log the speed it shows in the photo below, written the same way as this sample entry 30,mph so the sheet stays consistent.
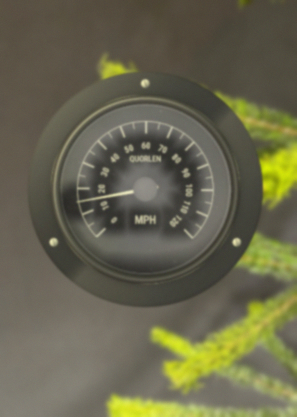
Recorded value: 15,mph
